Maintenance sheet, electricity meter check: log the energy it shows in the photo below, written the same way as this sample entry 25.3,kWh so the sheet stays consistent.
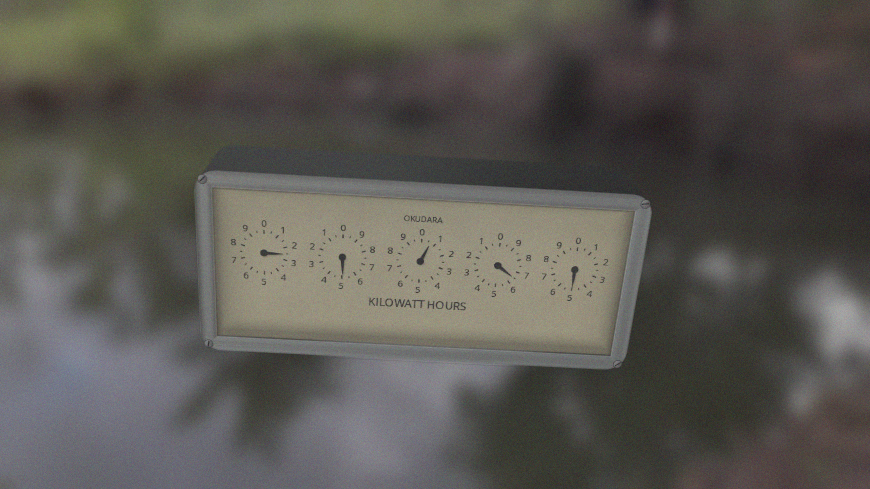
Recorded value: 25065,kWh
